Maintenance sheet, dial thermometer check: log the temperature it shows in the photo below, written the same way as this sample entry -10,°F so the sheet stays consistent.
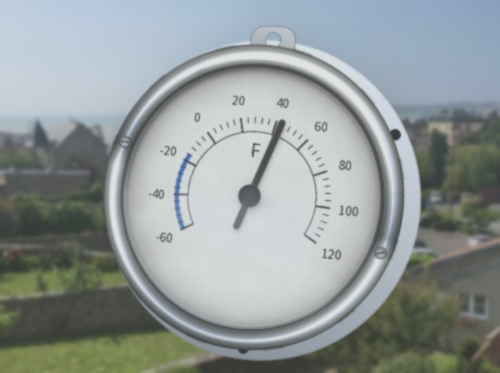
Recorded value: 44,°F
